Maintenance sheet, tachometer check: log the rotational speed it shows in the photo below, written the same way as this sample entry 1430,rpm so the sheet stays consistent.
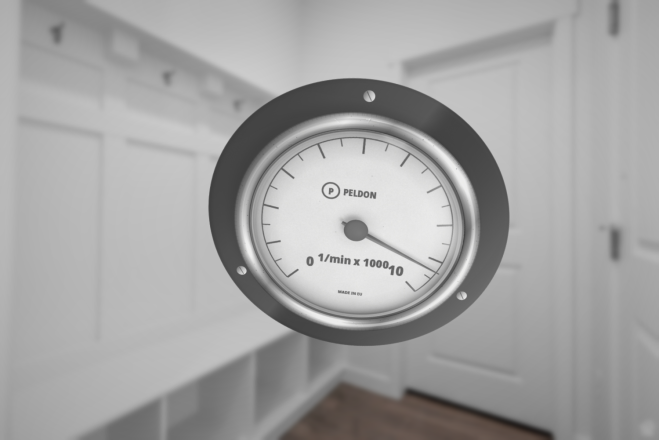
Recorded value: 9250,rpm
